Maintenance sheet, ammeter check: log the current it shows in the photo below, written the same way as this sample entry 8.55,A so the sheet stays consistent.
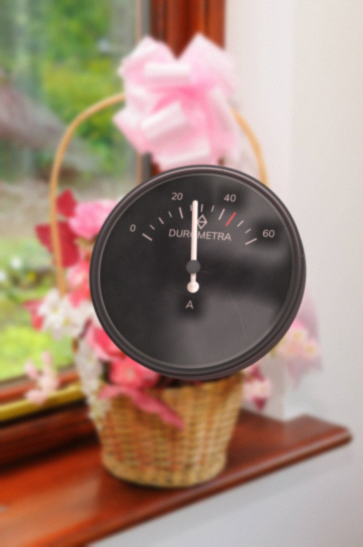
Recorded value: 27.5,A
